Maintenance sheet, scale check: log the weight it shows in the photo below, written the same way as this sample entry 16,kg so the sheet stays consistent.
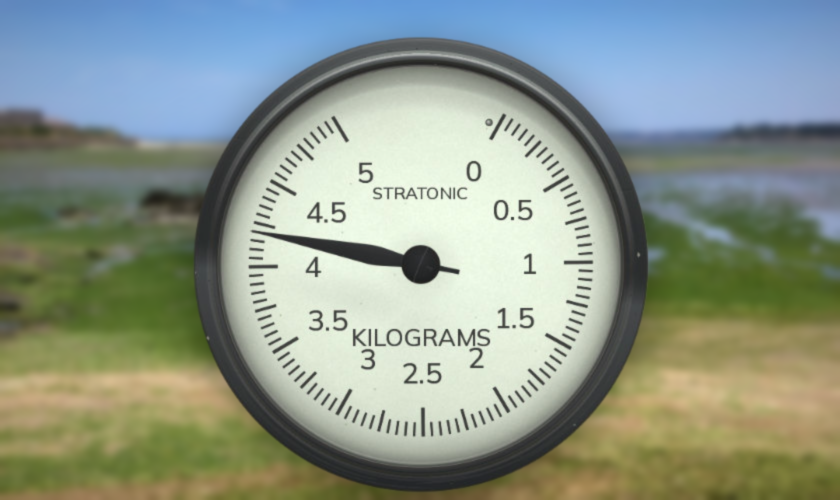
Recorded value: 4.2,kg
